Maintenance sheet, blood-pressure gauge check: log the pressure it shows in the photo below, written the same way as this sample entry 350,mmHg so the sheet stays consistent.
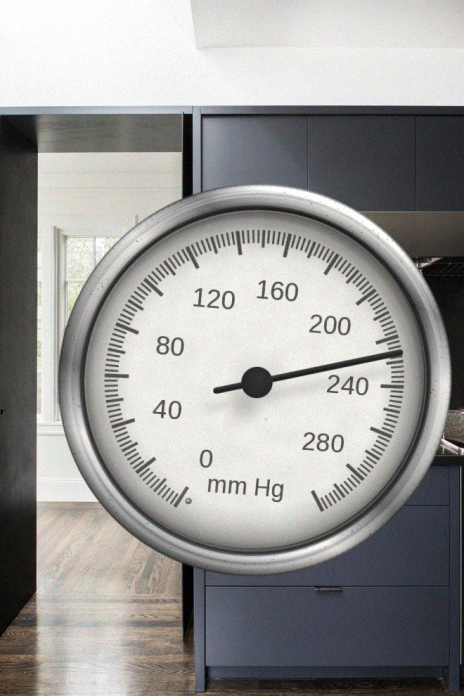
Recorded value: 226,mmHg
